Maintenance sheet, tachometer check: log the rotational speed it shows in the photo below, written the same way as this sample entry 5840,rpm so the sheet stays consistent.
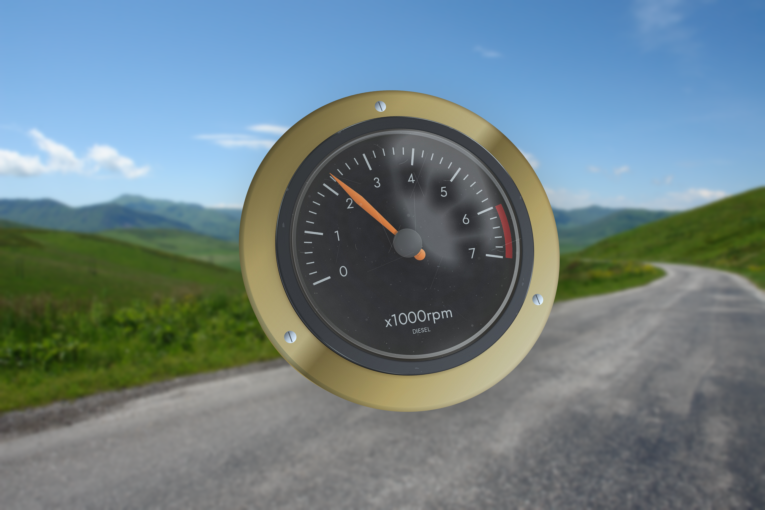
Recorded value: 2200,rpm
